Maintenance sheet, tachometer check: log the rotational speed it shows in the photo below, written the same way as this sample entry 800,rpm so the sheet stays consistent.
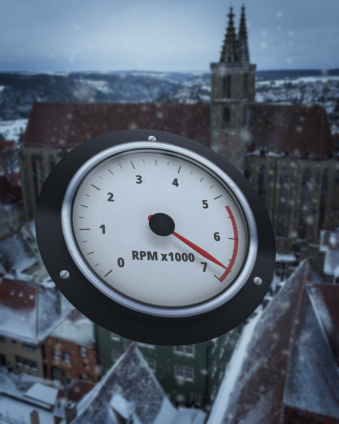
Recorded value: 6750,rpm
